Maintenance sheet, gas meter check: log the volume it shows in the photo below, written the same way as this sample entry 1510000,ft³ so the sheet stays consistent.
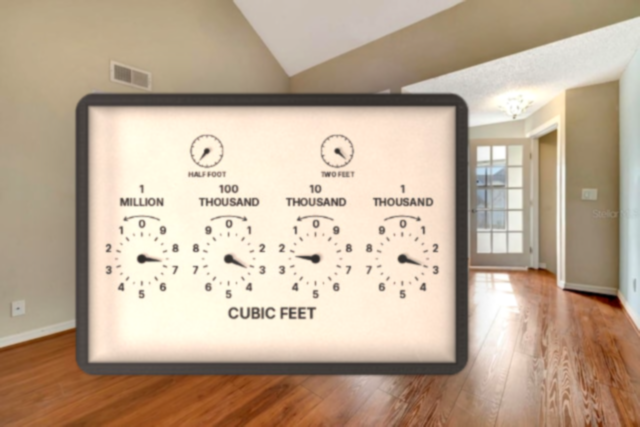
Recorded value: 732300,ft³
